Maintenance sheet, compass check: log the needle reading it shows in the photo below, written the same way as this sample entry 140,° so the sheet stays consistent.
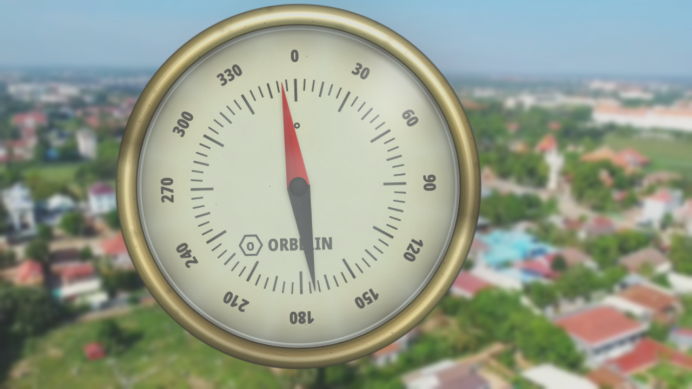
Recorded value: 352.5,°
